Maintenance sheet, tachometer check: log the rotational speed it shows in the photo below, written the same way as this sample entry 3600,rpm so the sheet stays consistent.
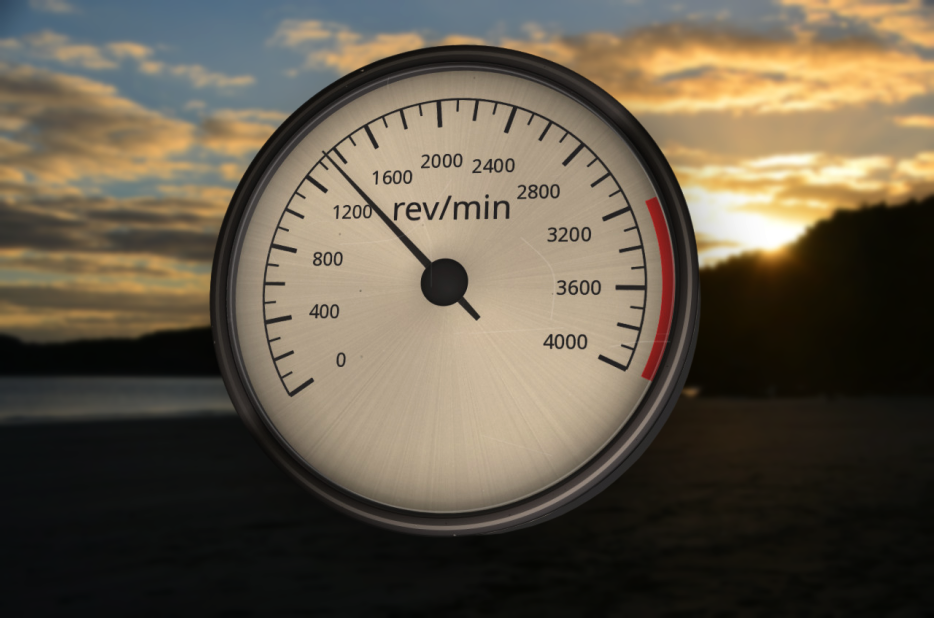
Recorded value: 1350,rpm
